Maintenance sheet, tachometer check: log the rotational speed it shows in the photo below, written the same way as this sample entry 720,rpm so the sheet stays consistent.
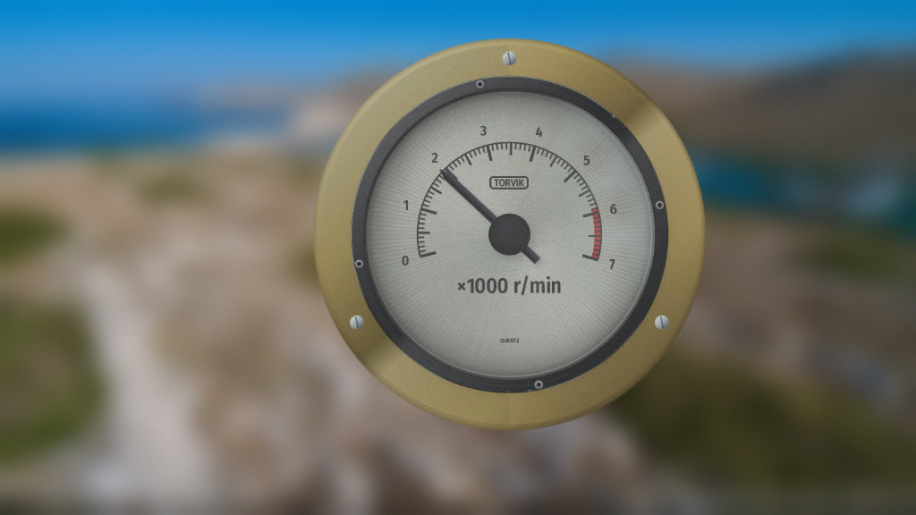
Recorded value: 1900,rpm
